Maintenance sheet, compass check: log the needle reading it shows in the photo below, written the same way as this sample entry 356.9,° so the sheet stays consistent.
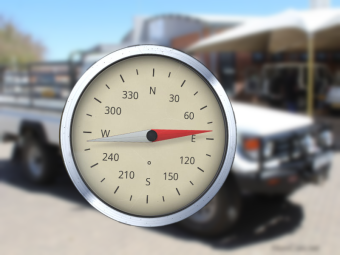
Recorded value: 82.5,°
